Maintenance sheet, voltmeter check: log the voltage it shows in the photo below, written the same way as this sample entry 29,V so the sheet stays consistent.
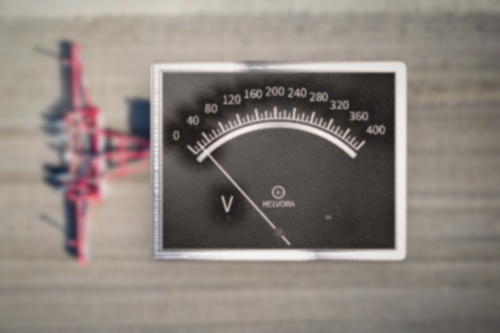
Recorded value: 20,V
